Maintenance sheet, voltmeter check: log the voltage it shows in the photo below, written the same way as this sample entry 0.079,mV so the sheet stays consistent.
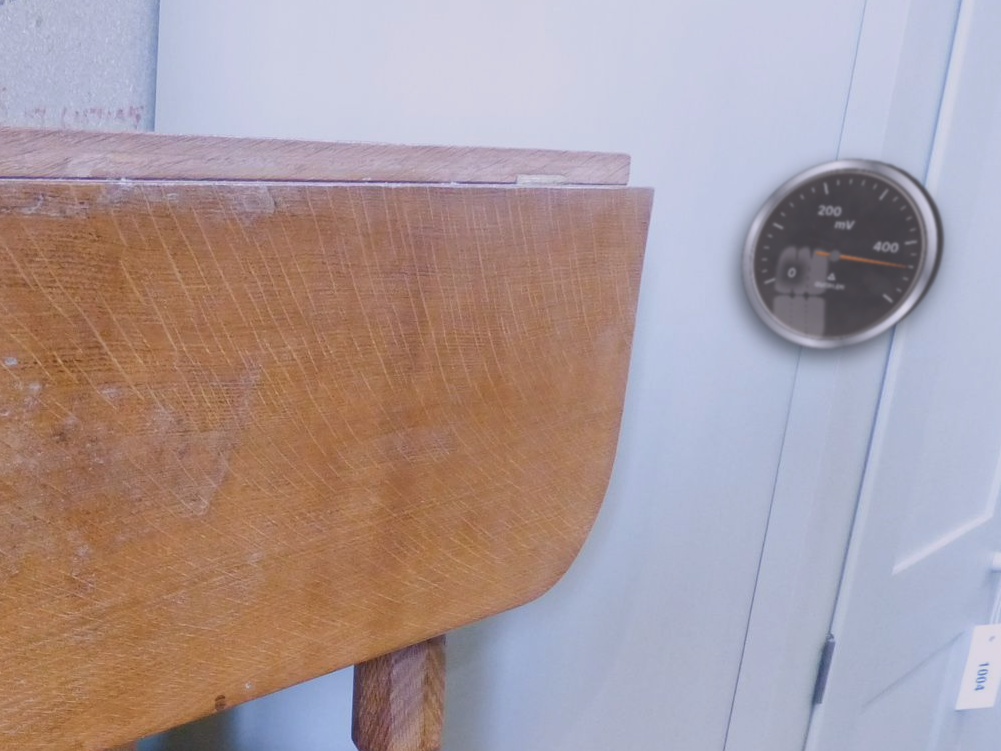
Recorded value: 440,mV
